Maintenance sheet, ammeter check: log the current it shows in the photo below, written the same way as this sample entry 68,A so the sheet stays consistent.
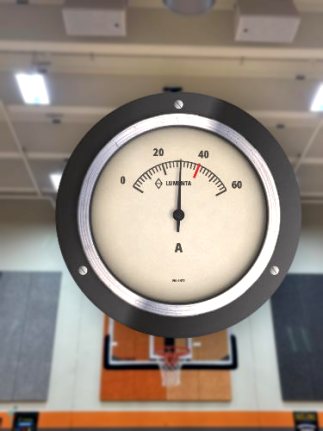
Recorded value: 30,A
